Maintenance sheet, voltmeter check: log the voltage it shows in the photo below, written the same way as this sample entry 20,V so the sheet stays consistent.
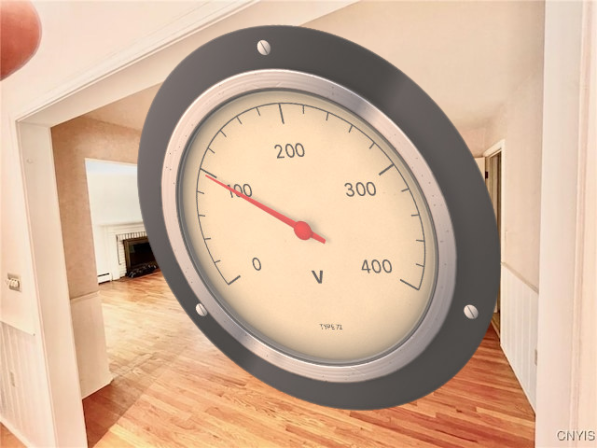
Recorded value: 100,V
